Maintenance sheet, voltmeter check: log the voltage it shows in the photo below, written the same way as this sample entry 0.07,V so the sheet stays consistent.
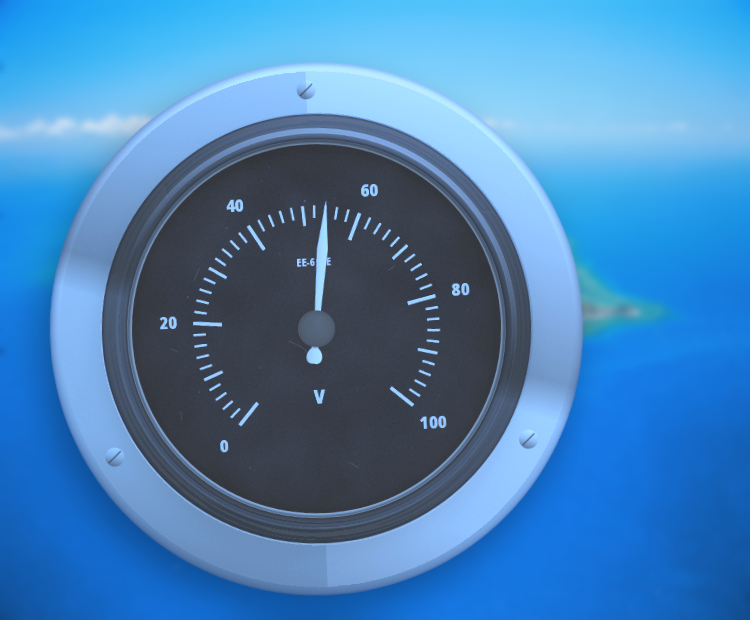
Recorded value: 54,V
